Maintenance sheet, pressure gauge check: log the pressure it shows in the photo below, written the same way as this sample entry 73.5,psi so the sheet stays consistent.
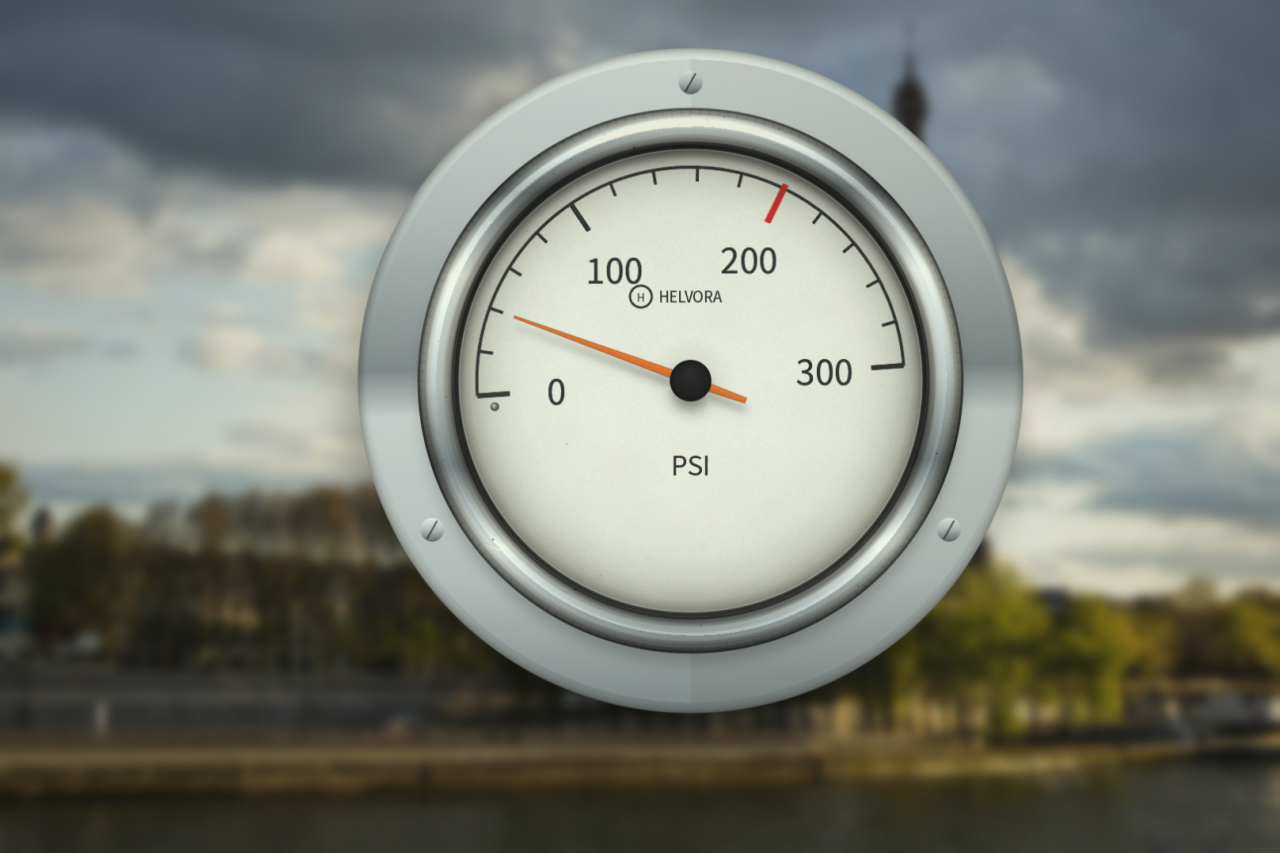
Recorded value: 40,psi
